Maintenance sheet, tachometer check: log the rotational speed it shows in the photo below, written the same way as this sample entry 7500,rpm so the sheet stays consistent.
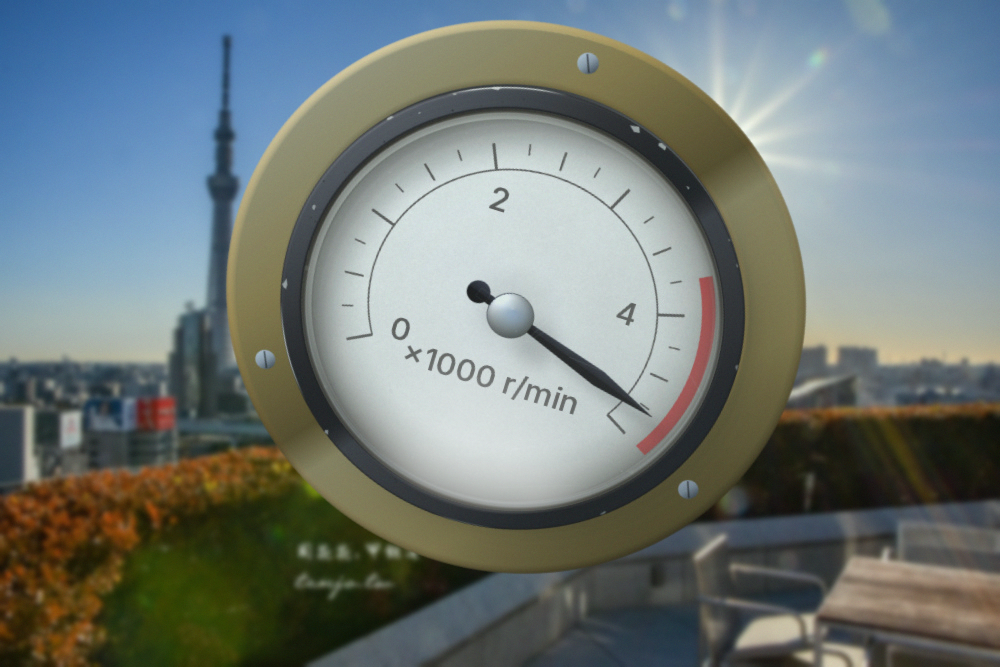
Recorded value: 4750,rpm
